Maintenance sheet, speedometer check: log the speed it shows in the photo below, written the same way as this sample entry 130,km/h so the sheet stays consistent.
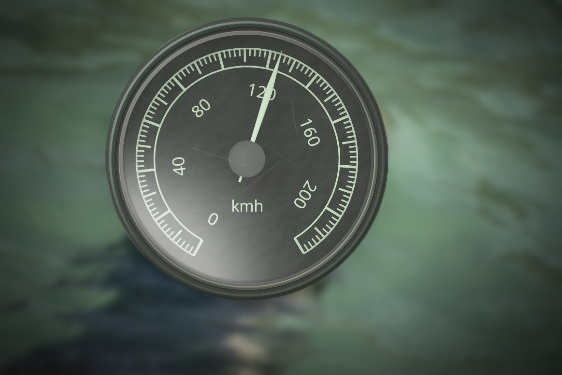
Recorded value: 124,km/h
